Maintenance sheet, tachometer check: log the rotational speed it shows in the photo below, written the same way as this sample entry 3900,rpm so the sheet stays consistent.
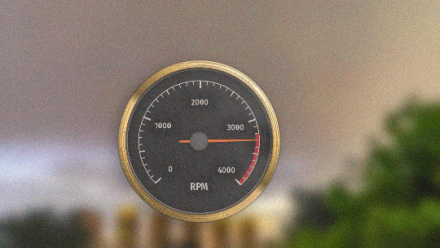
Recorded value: 3300,rpm
